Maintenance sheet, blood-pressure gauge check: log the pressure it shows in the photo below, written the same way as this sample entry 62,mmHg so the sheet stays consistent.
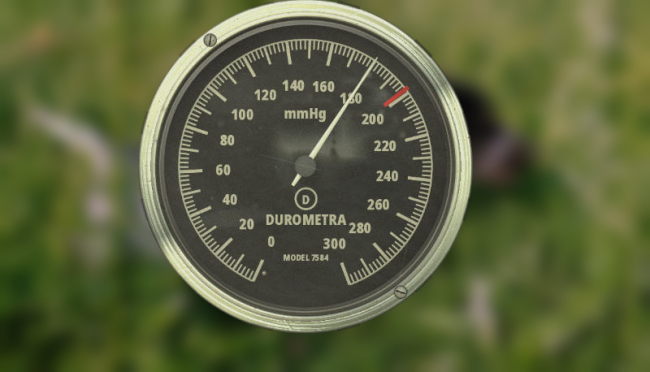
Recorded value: 180,mmHg
